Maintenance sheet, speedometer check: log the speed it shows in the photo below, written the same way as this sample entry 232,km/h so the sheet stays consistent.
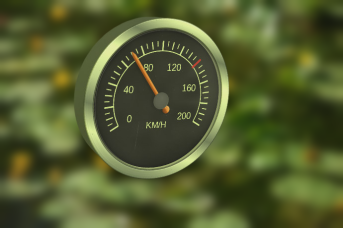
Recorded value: 70,km/h
